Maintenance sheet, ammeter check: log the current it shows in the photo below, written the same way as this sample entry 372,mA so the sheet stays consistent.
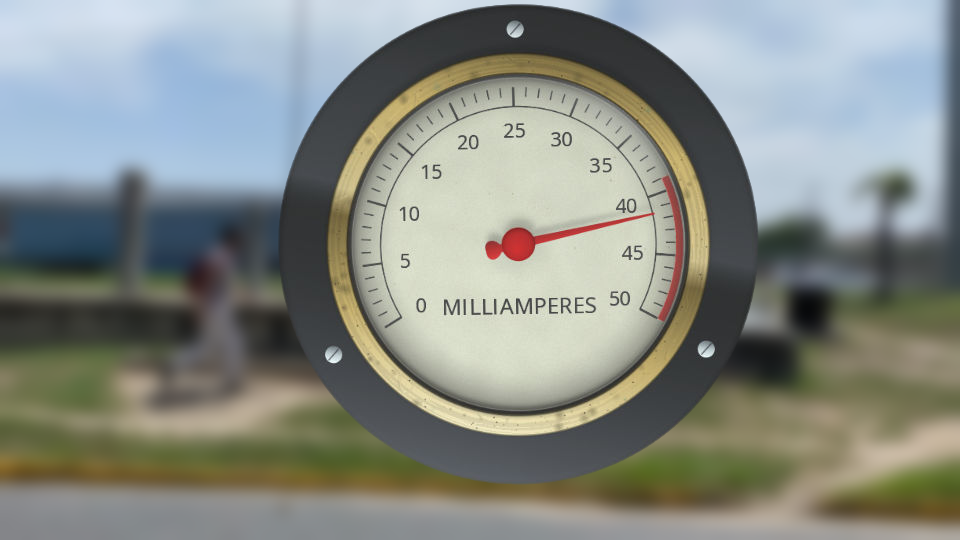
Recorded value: 41.5,mA
